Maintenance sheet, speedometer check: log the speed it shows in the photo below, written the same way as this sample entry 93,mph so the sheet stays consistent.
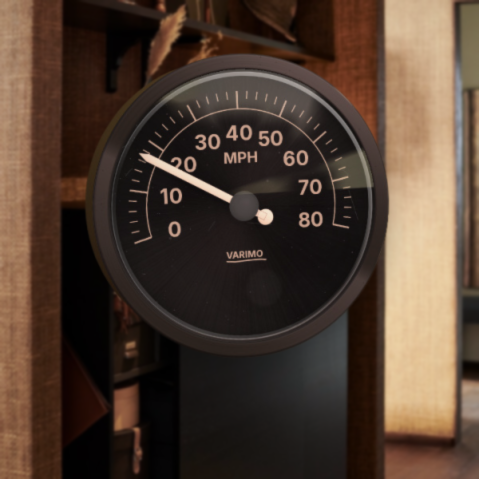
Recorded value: 17,mph
